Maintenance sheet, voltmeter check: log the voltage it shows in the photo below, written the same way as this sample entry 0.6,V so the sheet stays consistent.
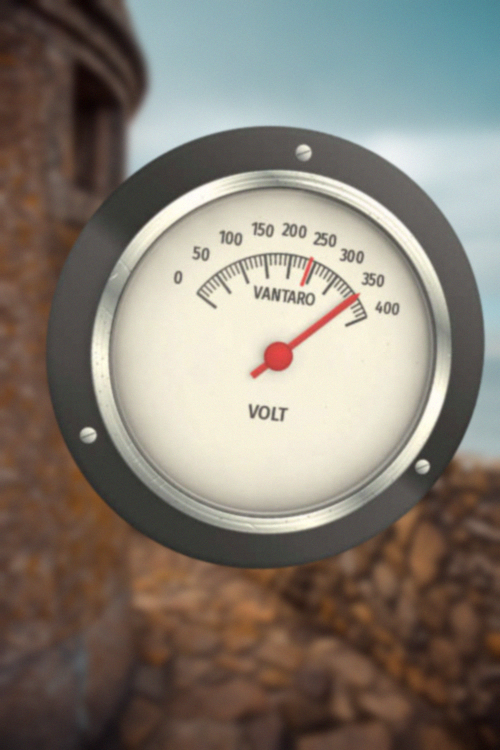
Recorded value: 350,V
